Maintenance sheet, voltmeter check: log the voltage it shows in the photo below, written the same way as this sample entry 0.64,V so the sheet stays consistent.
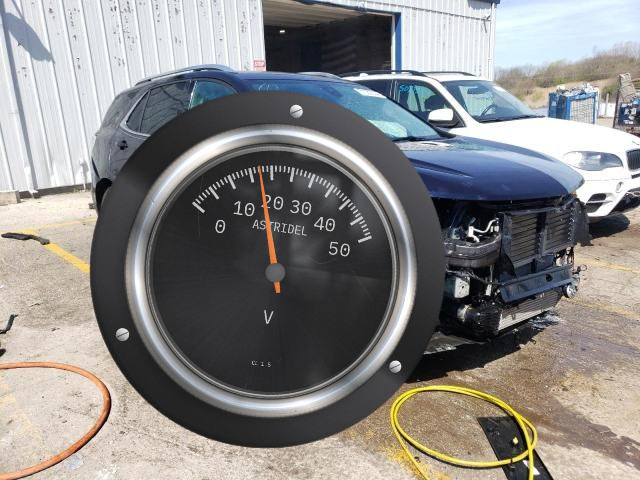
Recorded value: 17,V
